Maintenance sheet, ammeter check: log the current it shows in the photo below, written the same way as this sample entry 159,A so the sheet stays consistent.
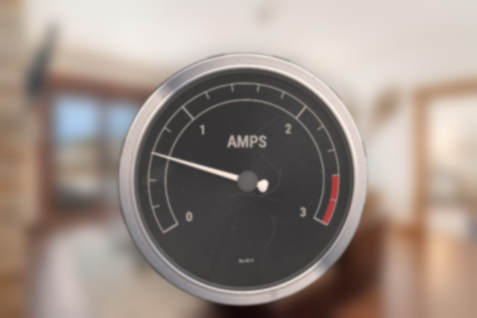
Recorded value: 0.6,A
